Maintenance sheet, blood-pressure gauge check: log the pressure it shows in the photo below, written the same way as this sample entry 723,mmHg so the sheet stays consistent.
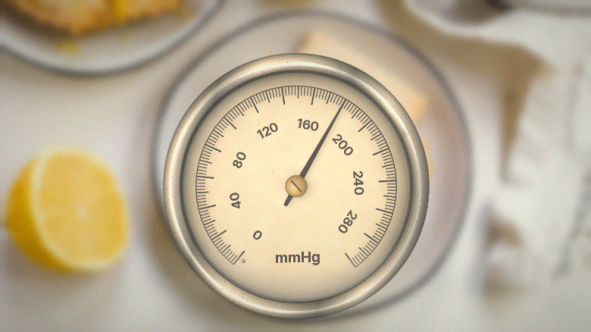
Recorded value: 180,mmHg
